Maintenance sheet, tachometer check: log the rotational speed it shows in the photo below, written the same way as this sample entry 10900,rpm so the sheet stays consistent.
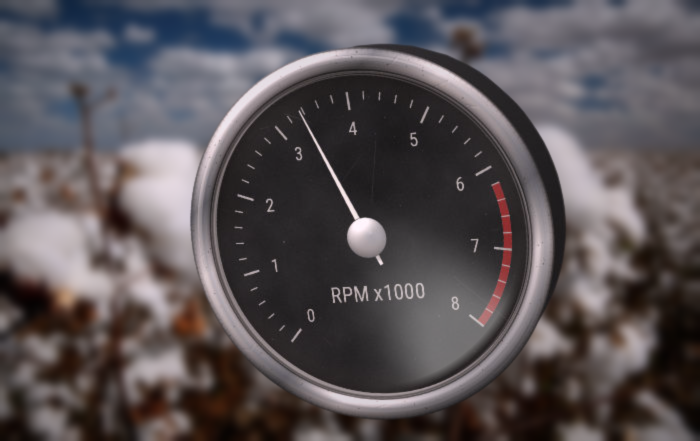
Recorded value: 3400,rpm
